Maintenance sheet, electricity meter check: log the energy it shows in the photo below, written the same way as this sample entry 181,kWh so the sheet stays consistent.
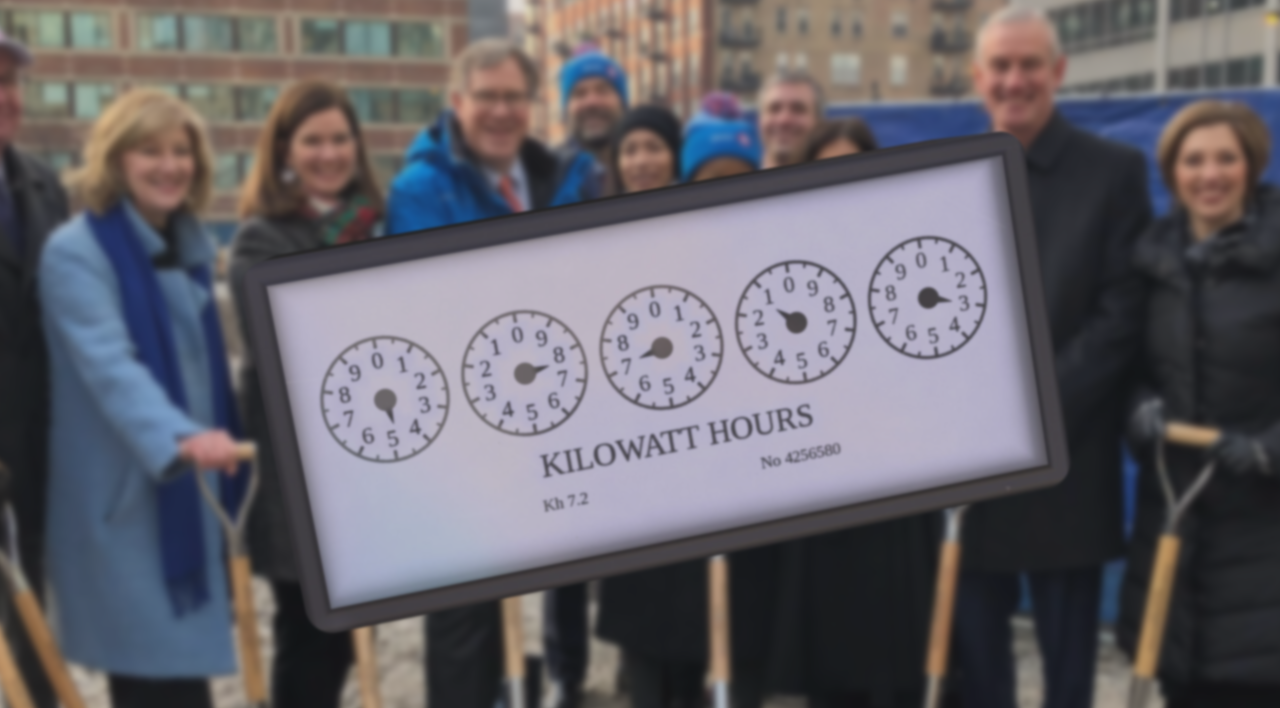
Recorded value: 47713,kWh
